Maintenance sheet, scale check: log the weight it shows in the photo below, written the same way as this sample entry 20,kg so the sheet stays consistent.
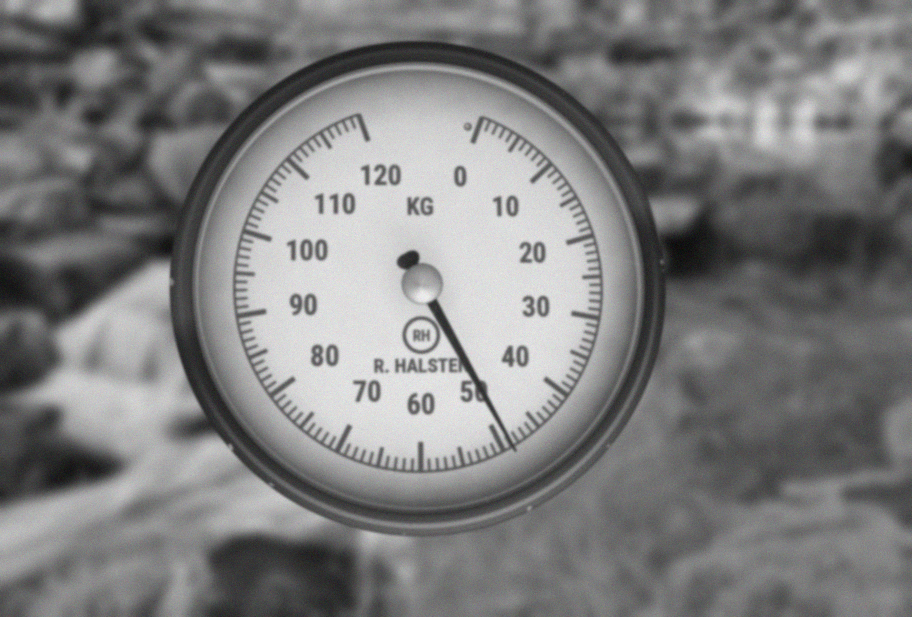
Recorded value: 49,kg
